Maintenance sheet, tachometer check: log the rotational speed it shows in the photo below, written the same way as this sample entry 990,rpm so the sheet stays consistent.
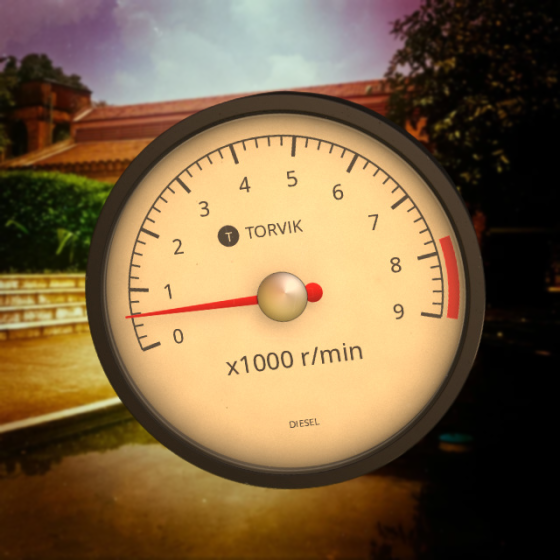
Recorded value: 600,rpm
